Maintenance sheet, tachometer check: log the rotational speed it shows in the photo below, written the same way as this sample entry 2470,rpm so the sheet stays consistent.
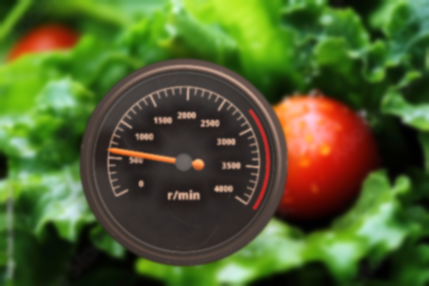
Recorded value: 600,rpm
